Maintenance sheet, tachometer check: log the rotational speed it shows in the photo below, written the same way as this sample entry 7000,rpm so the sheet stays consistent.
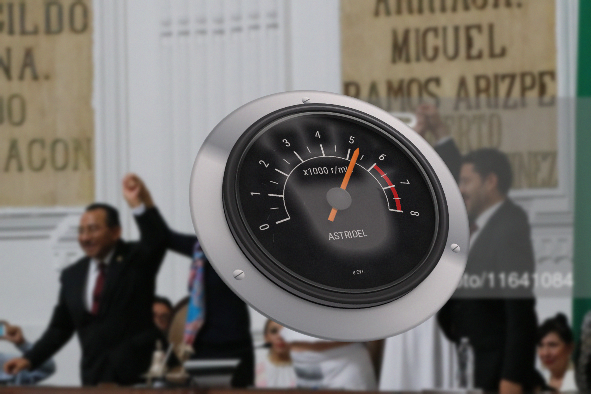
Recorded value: 5250,rpm
